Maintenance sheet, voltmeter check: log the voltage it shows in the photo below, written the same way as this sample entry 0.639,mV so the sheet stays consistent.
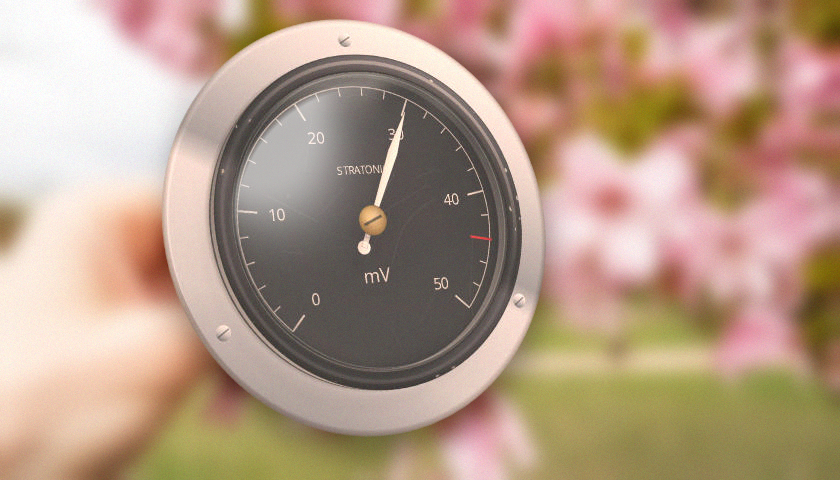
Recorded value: 30,mV
